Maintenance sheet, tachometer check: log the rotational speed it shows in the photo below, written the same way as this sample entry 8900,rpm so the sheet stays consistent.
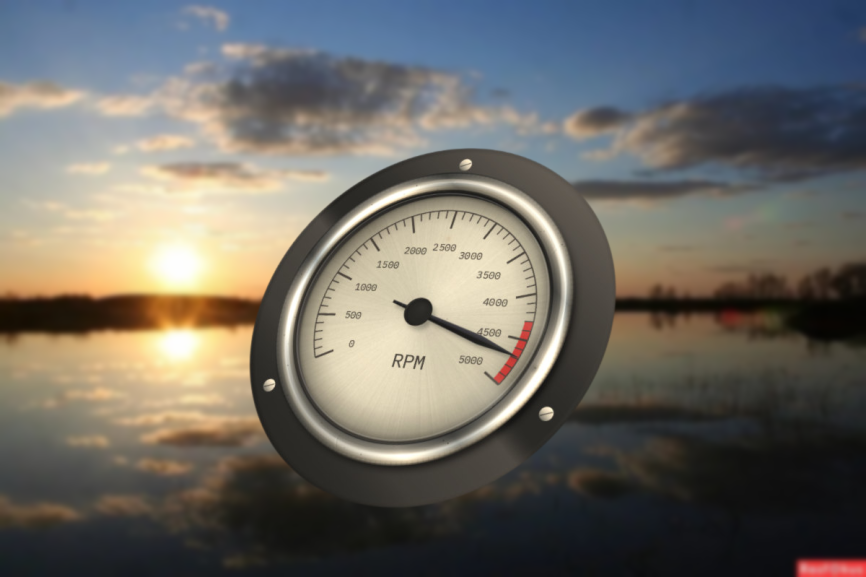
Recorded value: 4700,rpm
